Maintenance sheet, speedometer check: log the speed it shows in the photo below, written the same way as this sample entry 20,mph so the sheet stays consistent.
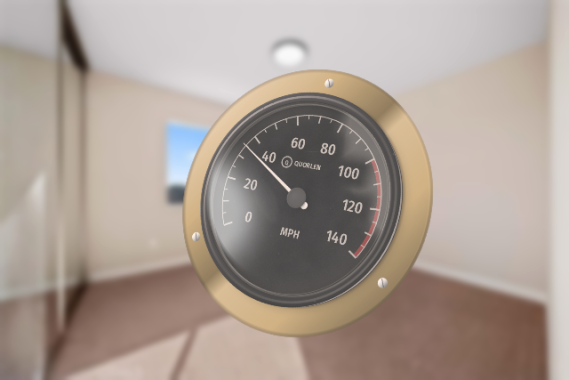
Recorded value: 35,mph
